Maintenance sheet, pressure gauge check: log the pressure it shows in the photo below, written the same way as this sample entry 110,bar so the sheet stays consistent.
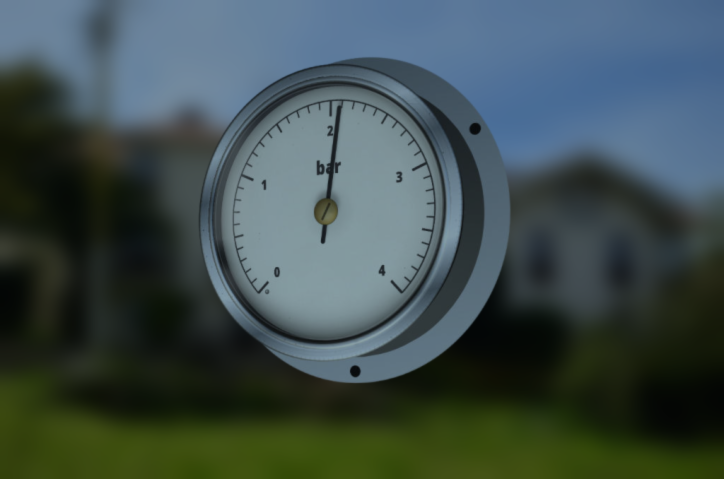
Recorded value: 2.1,bar
